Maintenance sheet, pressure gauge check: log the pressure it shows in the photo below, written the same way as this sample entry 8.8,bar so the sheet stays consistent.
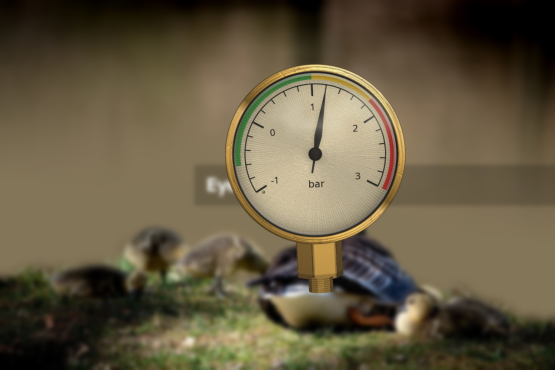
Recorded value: 1.2,bar
